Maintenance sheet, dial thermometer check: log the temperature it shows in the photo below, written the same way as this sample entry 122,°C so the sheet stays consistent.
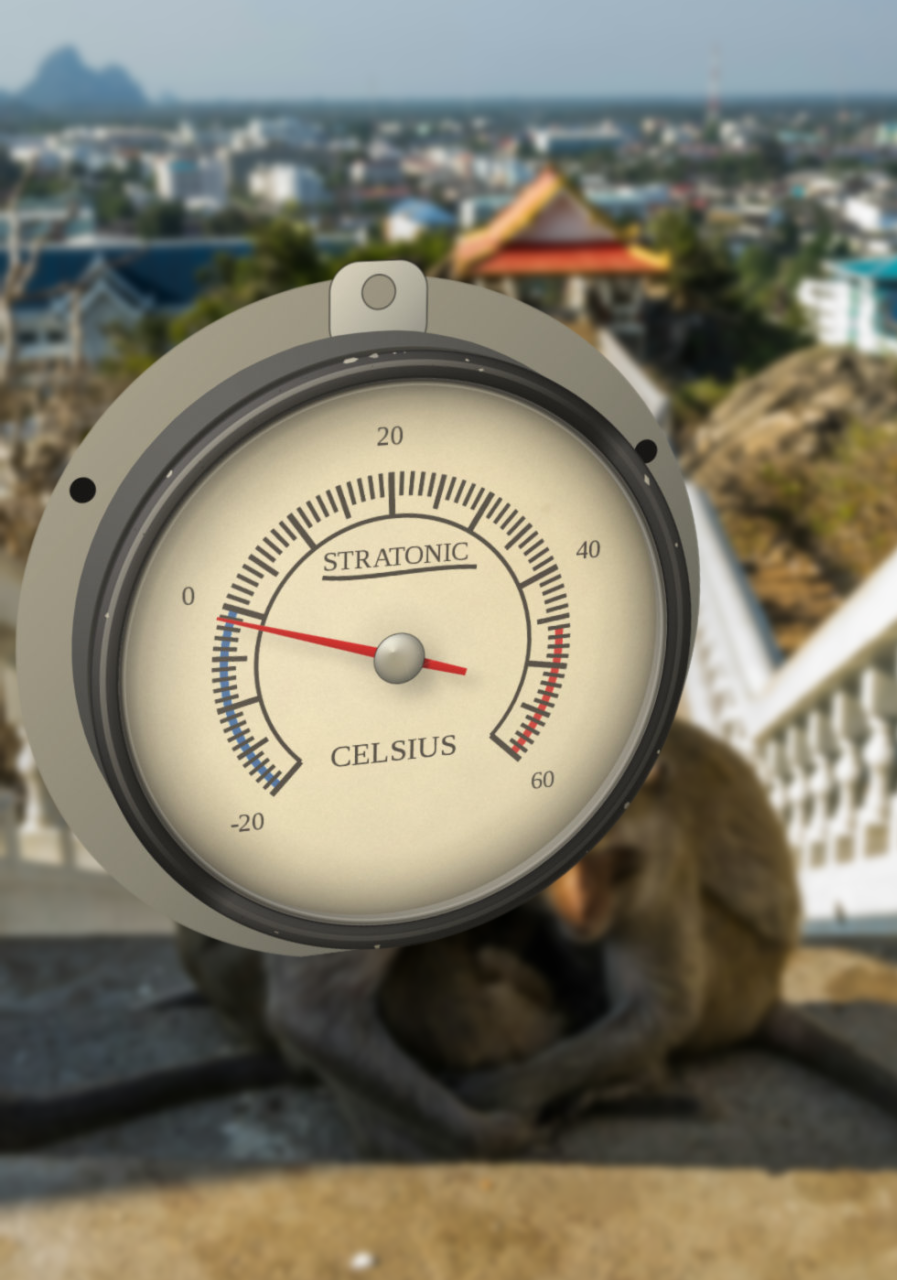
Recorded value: -1,°C
